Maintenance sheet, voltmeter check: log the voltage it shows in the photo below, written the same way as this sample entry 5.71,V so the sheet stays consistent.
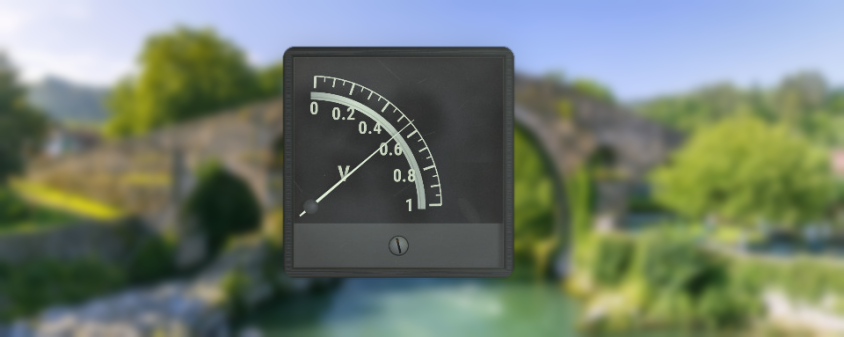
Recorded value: 0.55,V
